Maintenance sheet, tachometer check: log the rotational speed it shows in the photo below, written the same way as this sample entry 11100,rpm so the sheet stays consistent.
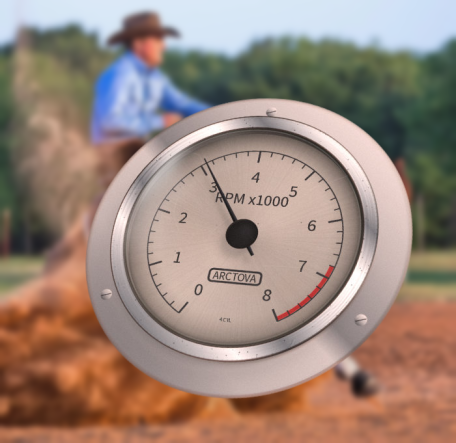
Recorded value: 3100,rpm
